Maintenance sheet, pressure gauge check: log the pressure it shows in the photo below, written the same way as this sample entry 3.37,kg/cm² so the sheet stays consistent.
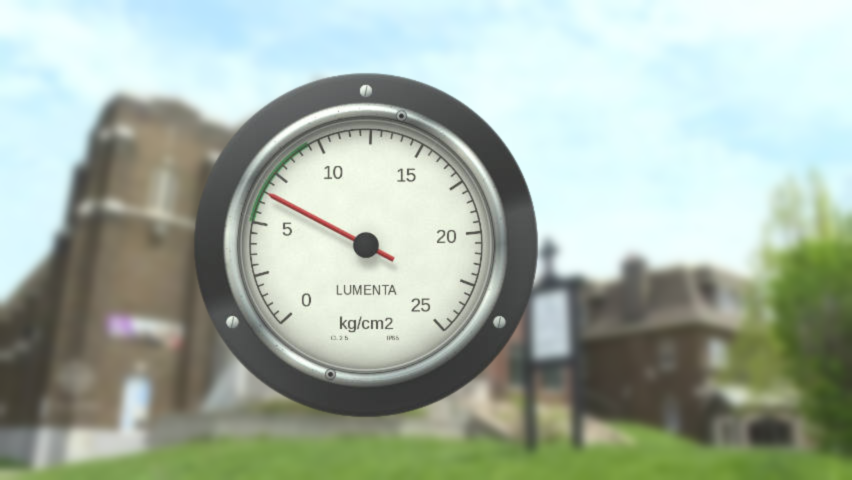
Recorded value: 6.5,kg/cm²
